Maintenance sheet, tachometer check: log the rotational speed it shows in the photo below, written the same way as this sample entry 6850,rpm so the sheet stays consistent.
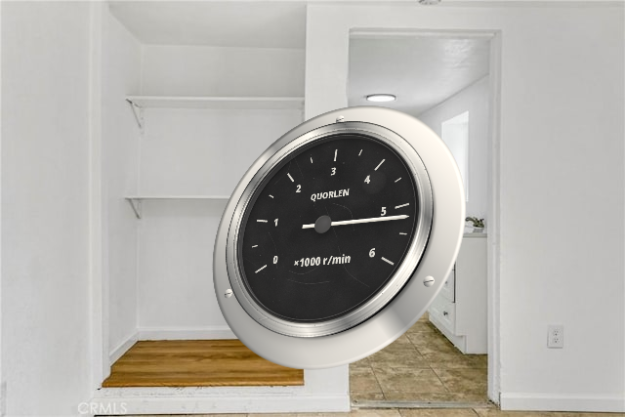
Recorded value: 5250,rpm
